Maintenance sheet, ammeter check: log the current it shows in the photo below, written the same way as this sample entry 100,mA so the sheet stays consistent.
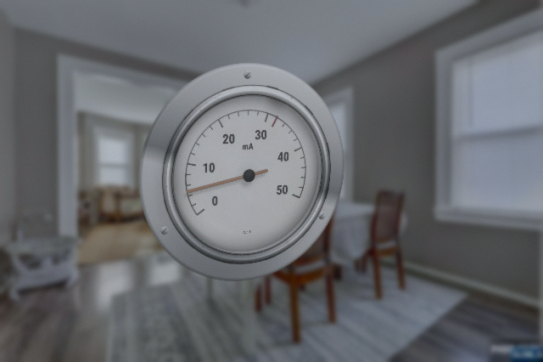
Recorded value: 5,mA
